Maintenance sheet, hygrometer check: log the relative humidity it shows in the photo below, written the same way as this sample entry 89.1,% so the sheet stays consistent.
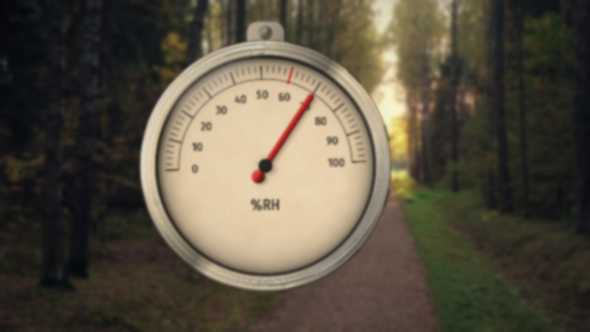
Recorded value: 70,%
